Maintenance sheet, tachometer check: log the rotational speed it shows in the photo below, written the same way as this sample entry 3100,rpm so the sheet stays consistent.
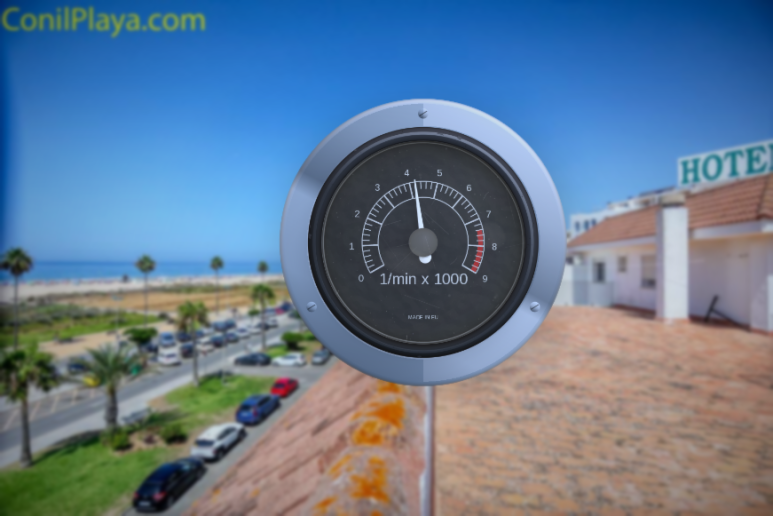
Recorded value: 4200,rpm
